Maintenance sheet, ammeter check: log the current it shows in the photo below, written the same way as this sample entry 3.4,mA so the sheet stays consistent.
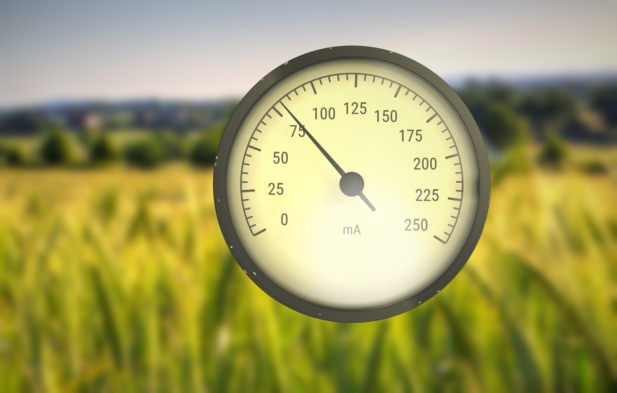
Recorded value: 80,mA
